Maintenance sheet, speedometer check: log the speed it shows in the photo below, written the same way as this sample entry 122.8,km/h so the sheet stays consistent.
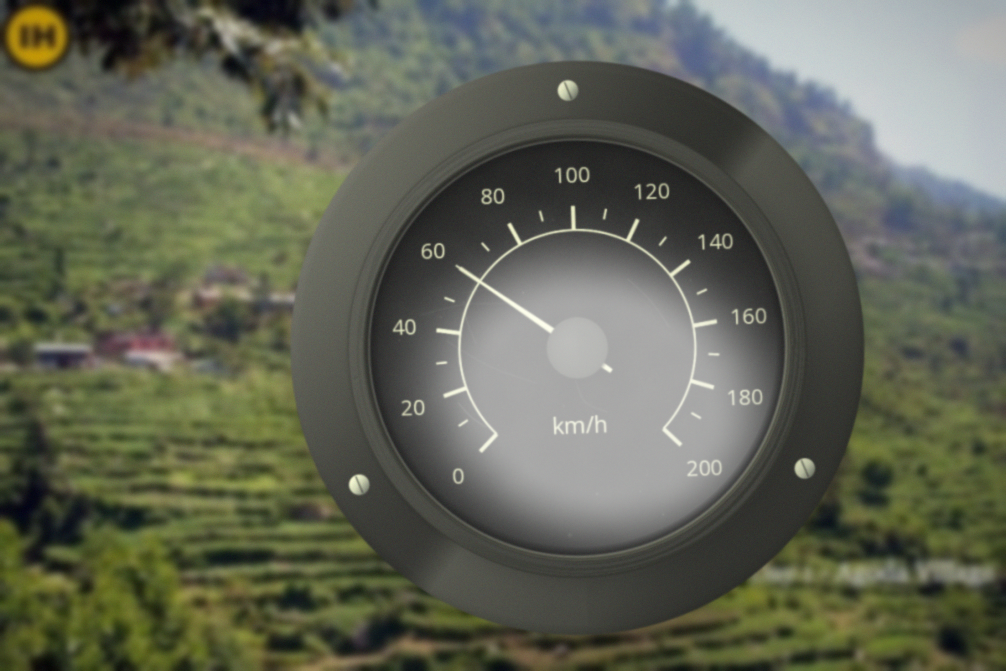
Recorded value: 60,km/h
